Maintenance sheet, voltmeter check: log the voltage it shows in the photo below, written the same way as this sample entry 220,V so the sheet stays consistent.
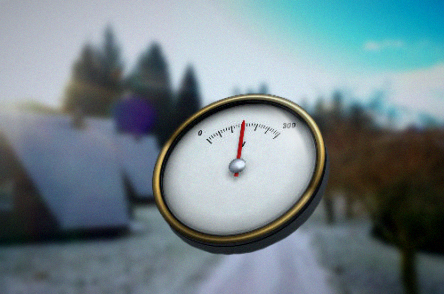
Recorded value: 150,V
